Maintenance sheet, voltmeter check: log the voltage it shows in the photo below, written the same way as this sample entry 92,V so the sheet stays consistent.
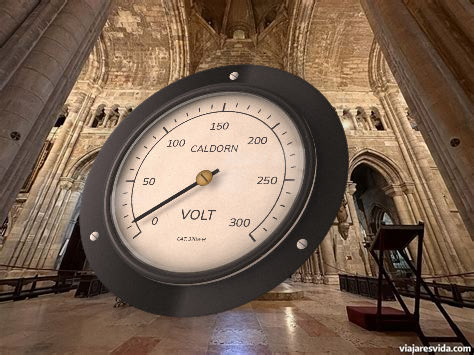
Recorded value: 10,V
